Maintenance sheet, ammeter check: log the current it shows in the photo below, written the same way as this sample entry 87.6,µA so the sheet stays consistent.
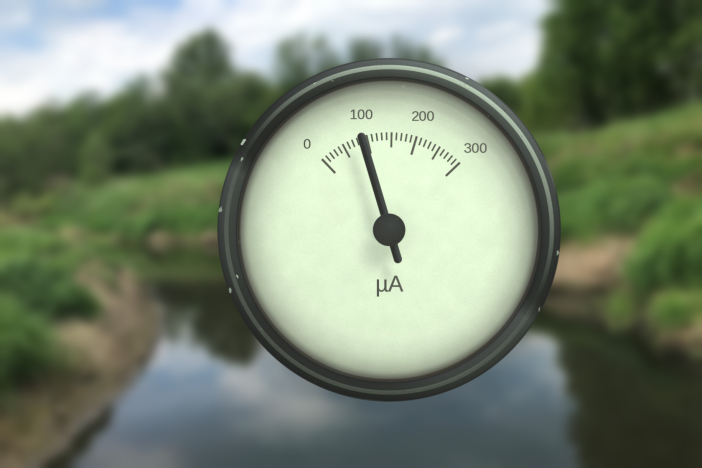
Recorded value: 90,µA
